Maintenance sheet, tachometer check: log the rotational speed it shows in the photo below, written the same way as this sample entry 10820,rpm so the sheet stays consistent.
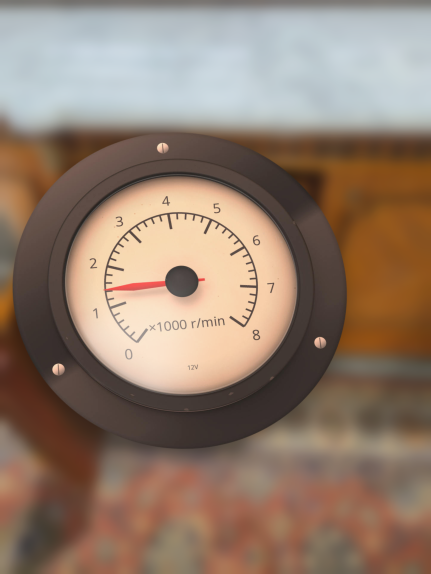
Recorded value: 1400,rpm
